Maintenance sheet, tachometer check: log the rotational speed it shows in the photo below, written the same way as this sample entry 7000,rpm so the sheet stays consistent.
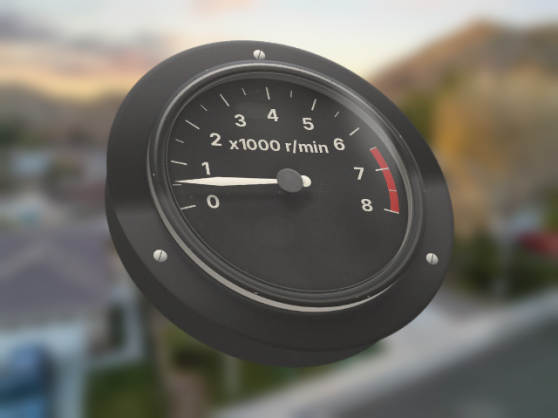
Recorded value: 500,rpm
